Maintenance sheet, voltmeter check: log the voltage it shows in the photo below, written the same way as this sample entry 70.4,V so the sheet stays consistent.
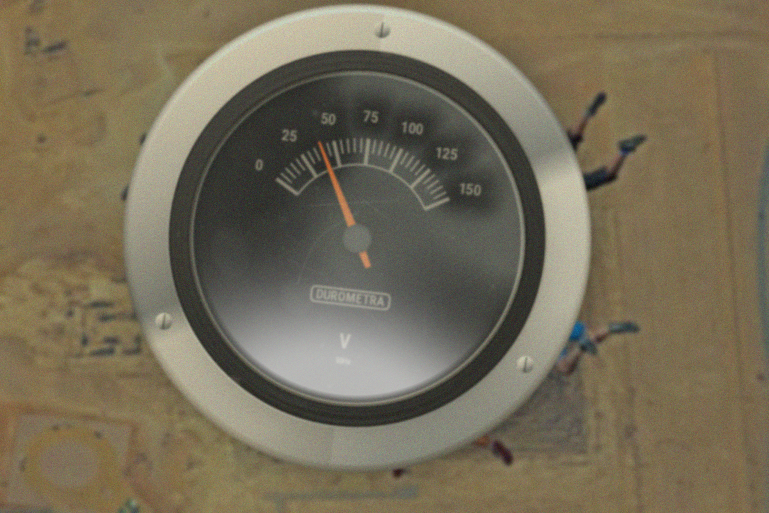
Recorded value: 40,V
